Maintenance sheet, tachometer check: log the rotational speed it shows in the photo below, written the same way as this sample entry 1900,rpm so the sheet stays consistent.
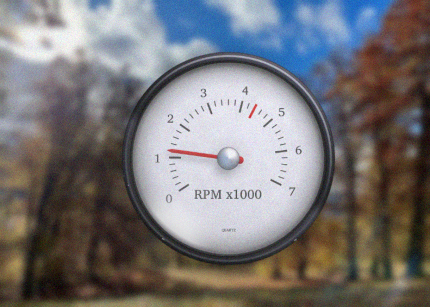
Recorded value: 1200,rpm
